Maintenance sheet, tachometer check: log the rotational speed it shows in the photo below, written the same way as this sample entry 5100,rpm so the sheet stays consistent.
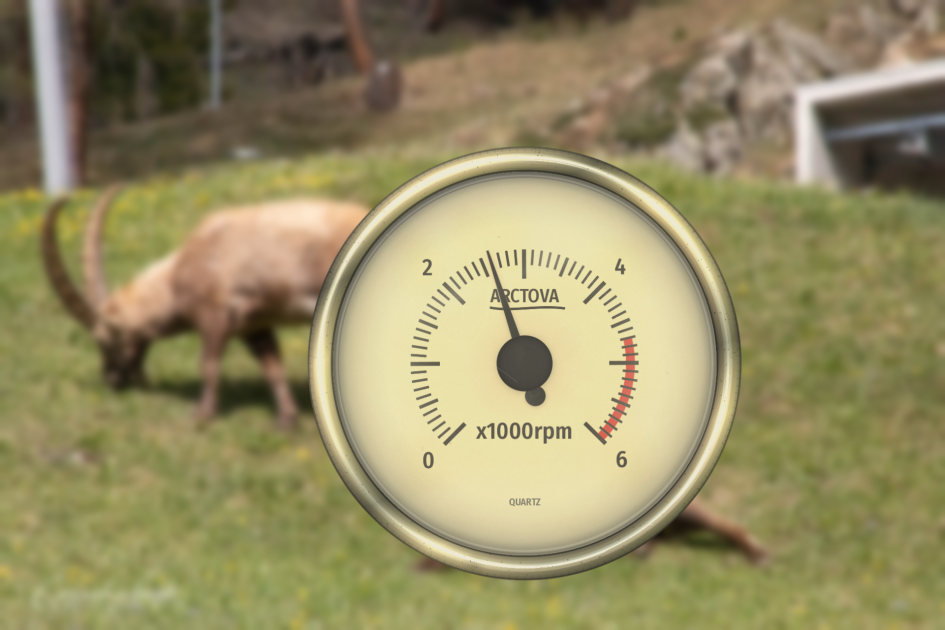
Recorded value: 2600,rpm
